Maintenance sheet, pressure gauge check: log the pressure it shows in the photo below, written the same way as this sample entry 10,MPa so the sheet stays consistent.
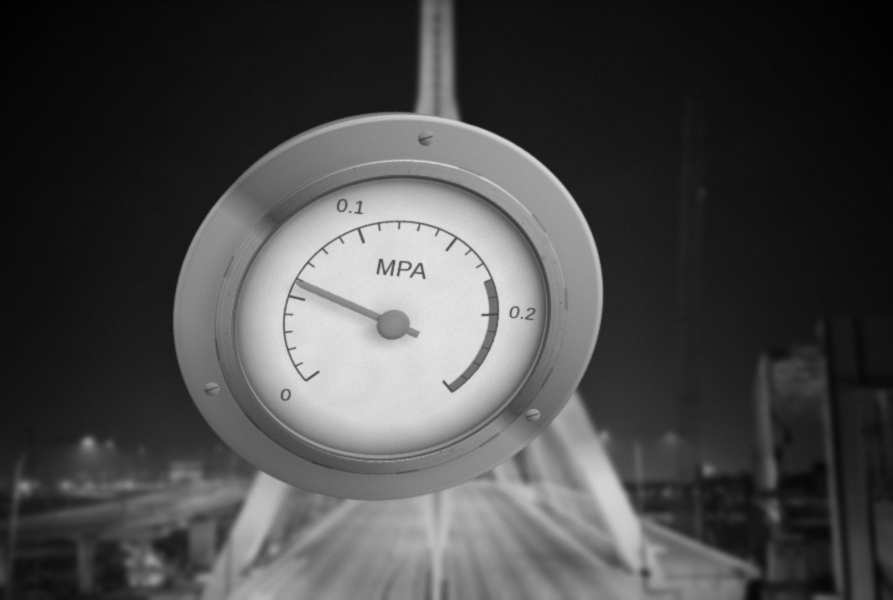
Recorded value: 0.06,MPa
